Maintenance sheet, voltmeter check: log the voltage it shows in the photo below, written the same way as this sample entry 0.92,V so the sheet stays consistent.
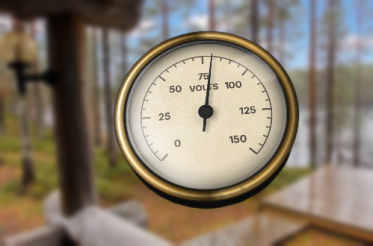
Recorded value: 80,V
